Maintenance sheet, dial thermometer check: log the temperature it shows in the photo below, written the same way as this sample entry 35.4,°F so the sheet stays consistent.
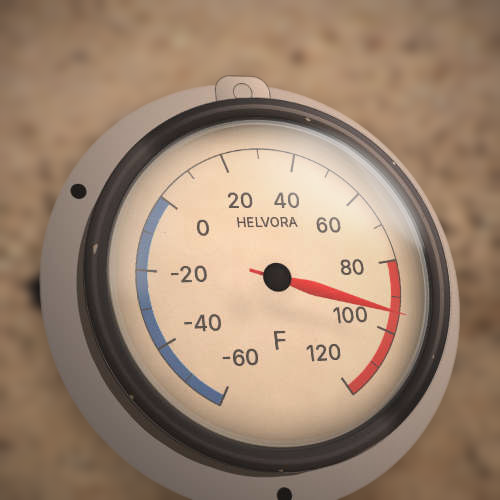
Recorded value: 95,°F
